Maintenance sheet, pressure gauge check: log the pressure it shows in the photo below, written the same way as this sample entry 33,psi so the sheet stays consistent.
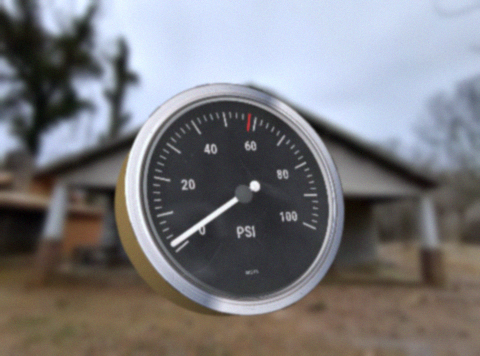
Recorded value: 2,psi
